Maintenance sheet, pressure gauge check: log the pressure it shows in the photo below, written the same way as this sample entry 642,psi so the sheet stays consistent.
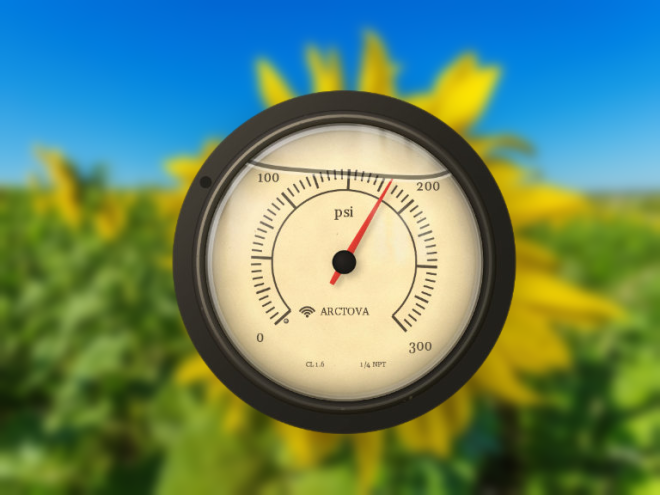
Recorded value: 180,psi
